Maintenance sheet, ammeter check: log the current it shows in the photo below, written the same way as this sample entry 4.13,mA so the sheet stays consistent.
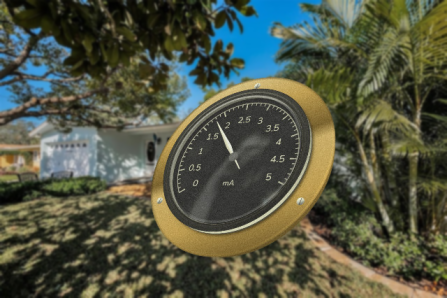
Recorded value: 1.8,mA
